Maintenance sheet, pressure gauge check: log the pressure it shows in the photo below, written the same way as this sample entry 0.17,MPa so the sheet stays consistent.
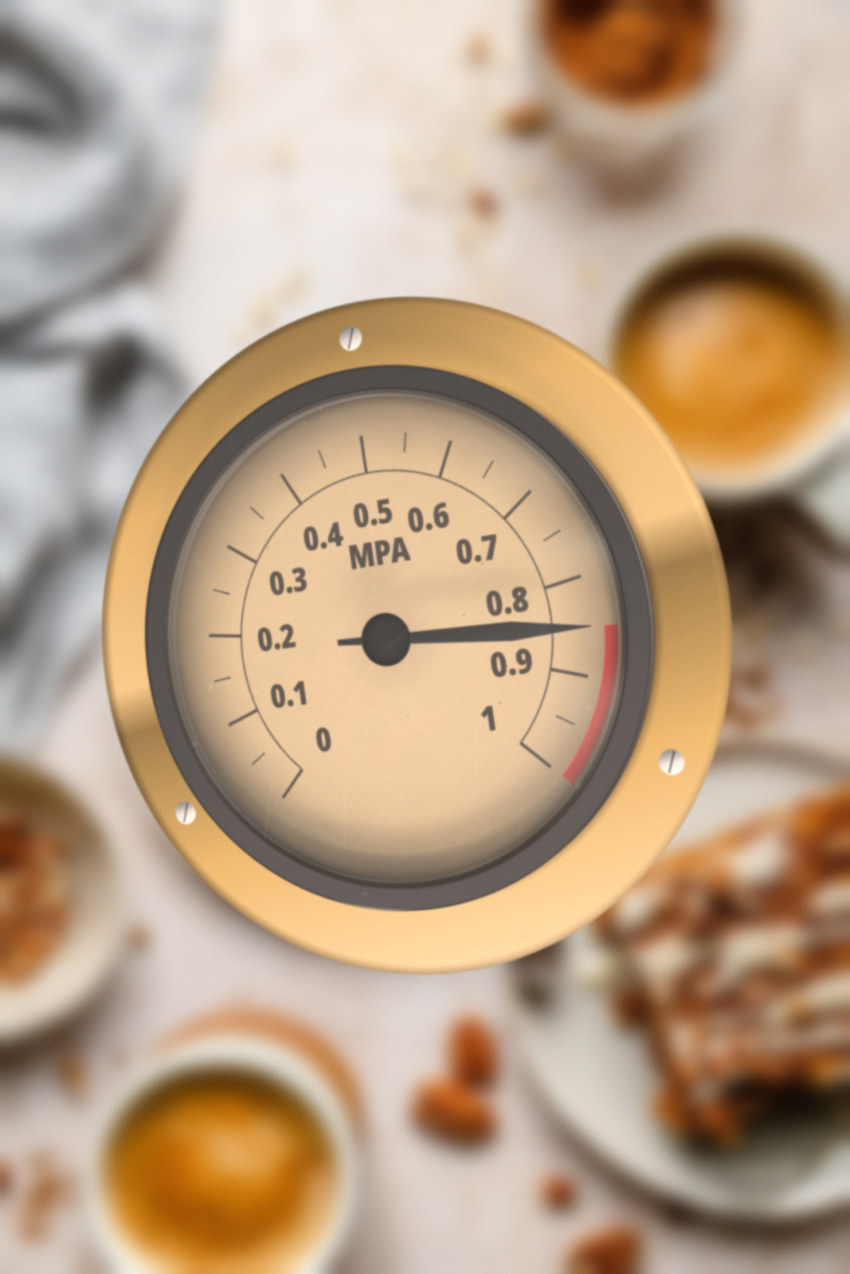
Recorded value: 0.85,MPa
